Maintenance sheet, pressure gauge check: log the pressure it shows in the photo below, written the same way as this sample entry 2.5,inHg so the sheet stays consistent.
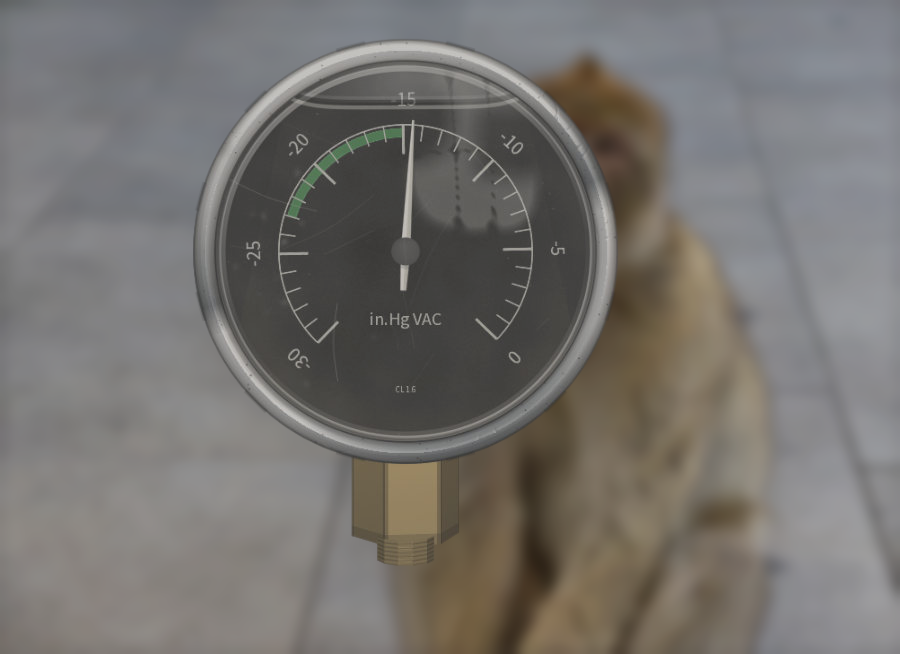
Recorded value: -14.5,inHg
